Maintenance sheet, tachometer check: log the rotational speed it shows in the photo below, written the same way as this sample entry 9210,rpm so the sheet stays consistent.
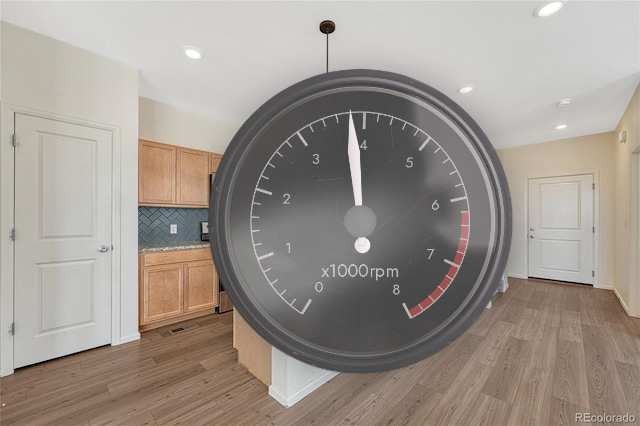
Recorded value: 3800,rpm
